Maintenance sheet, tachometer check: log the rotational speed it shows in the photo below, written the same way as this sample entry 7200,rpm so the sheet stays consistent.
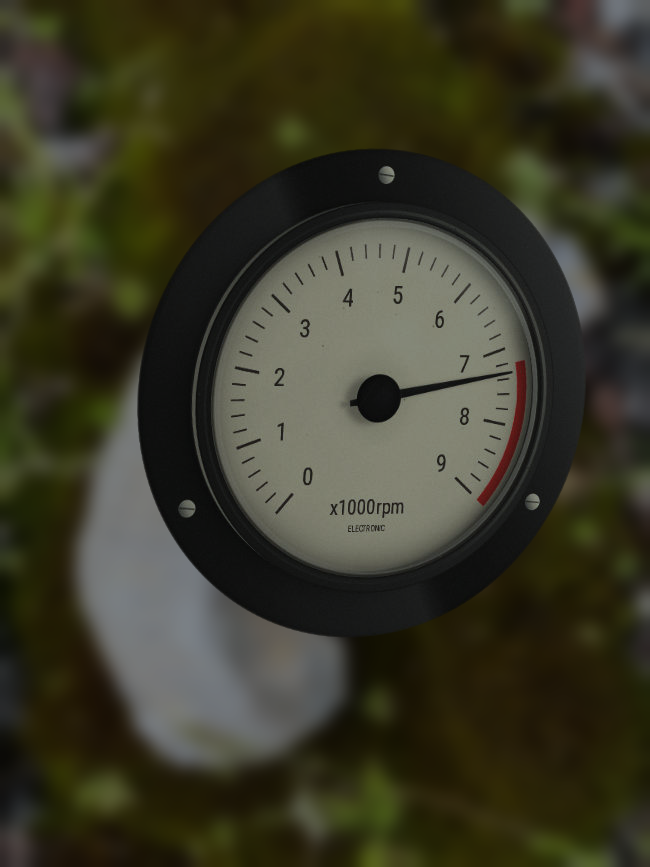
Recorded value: 7300,rpm
